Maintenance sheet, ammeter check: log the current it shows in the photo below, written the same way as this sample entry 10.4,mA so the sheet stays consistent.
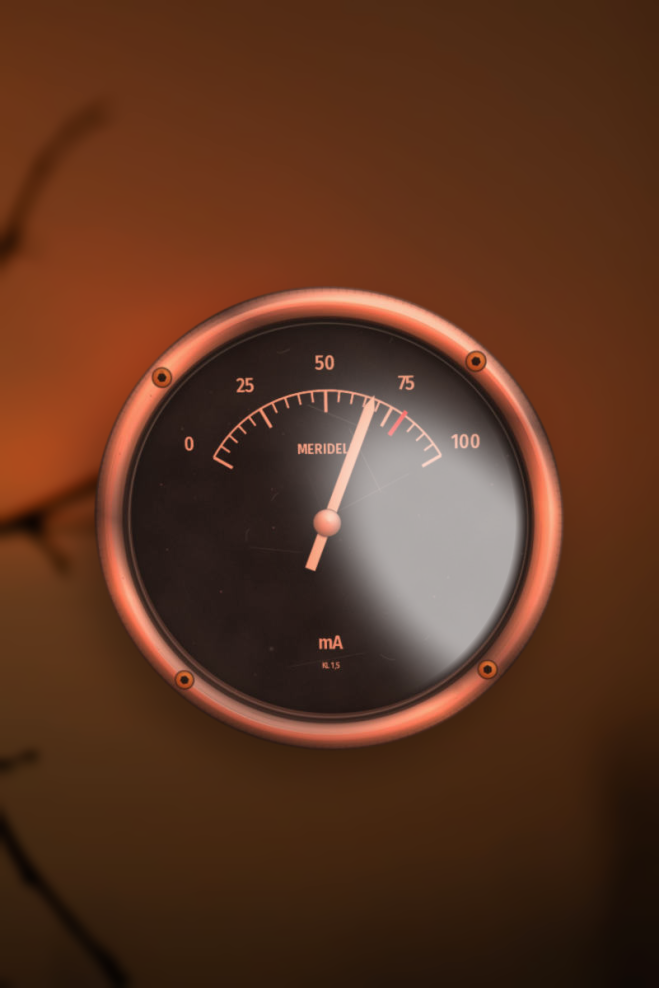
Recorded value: 67.5,mA
